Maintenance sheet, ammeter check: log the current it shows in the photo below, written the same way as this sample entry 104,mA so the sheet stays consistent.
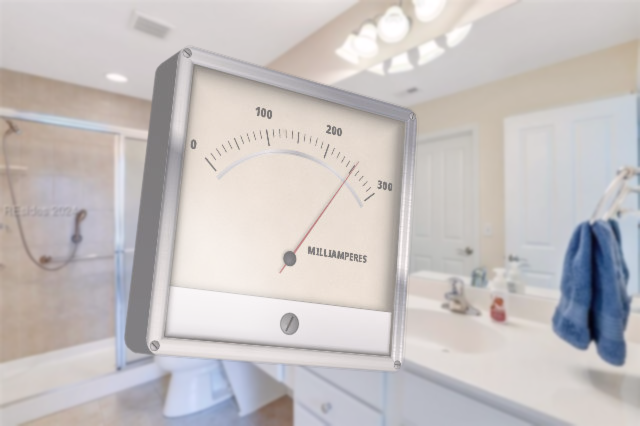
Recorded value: 250,mA
